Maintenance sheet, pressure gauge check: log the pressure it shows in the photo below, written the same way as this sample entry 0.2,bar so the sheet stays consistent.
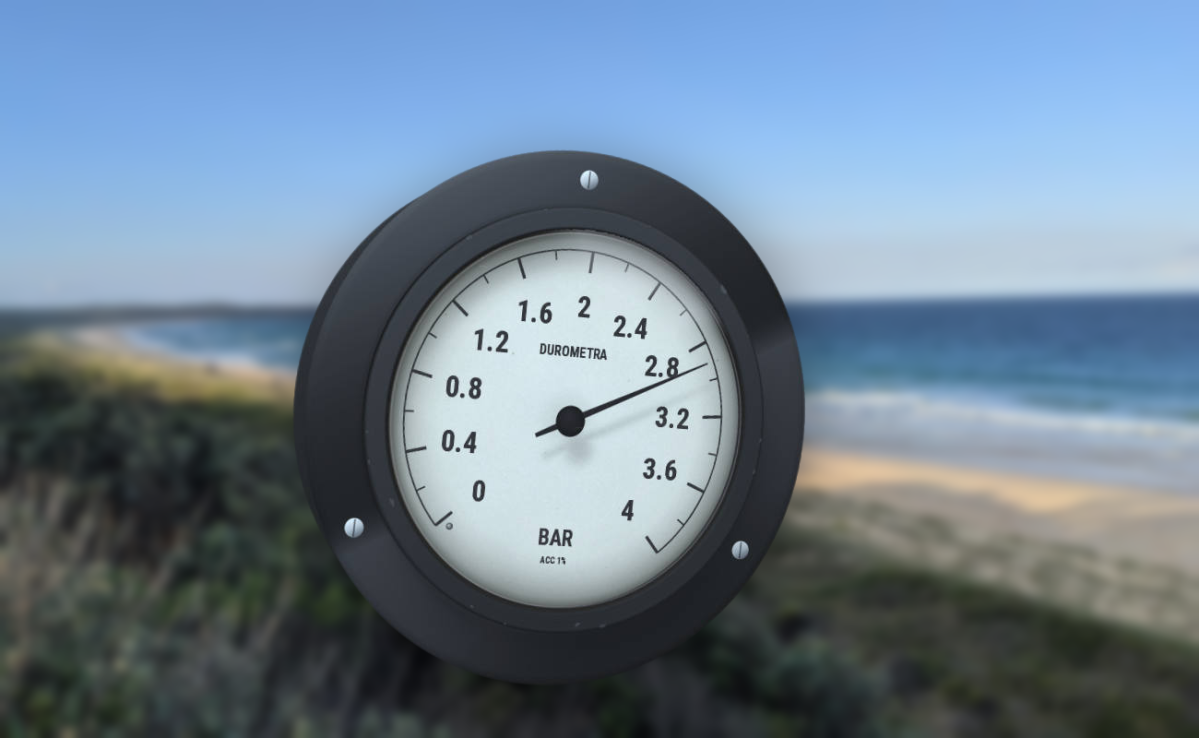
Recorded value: 2.9,bar
